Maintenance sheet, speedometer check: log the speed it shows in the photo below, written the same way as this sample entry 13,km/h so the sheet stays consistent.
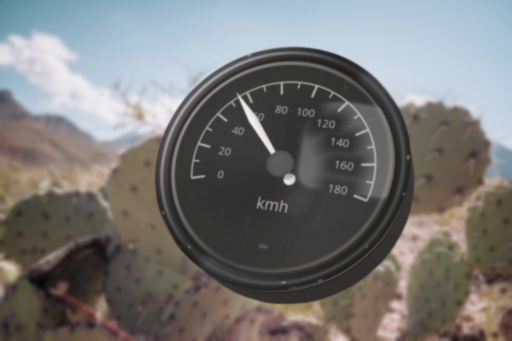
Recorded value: 55,km/h
